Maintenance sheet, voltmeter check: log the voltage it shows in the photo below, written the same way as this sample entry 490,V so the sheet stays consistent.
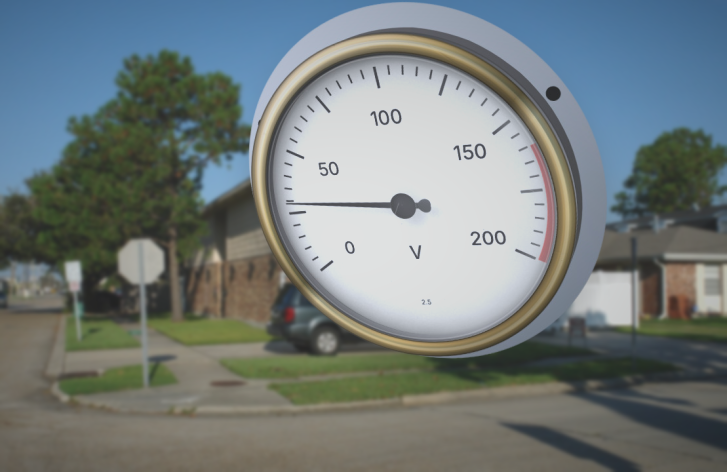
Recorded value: 30,V
